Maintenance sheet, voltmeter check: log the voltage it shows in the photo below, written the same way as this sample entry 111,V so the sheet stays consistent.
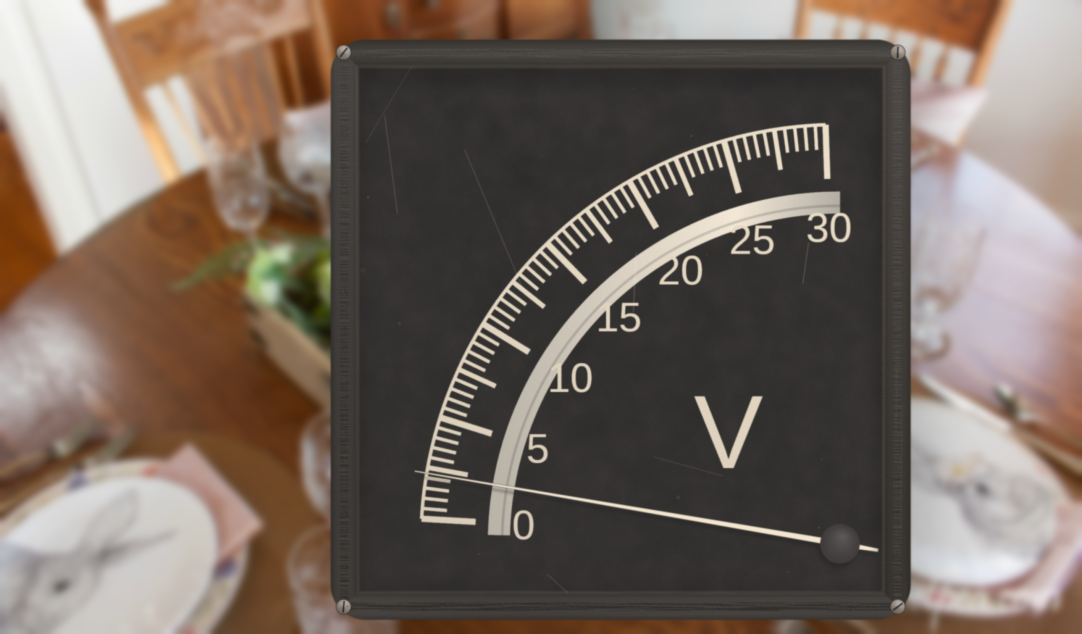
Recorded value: 2.25,V
